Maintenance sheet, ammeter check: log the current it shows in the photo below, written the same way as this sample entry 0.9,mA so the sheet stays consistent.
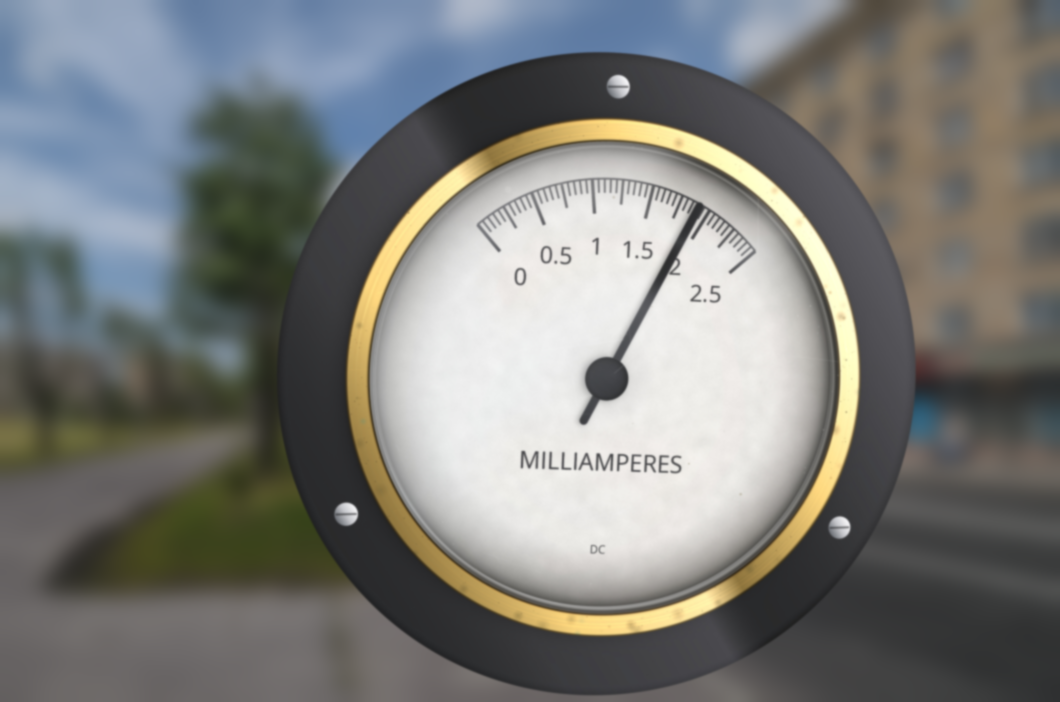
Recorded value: 1.9,mA
